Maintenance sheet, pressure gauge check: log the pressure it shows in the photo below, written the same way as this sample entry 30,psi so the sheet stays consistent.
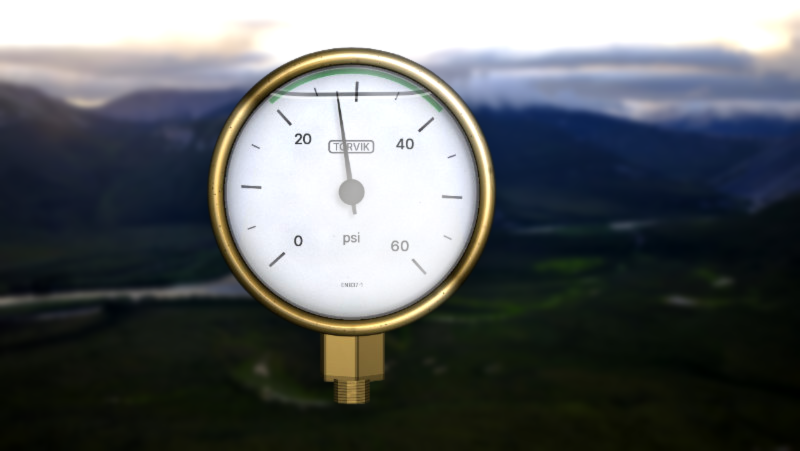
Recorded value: 27.5,psi
